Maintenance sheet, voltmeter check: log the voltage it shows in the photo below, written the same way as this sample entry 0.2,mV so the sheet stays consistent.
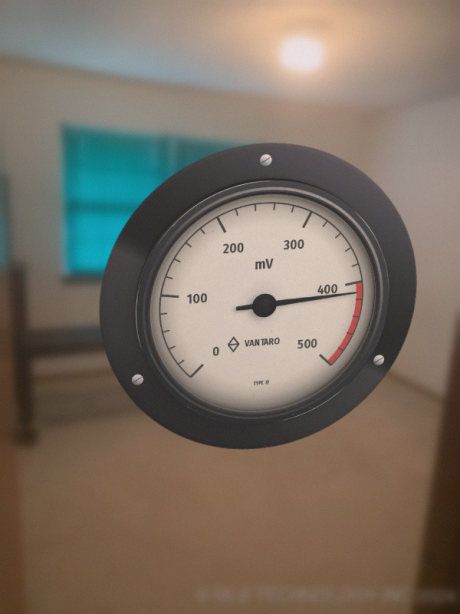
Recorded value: 410,mV
